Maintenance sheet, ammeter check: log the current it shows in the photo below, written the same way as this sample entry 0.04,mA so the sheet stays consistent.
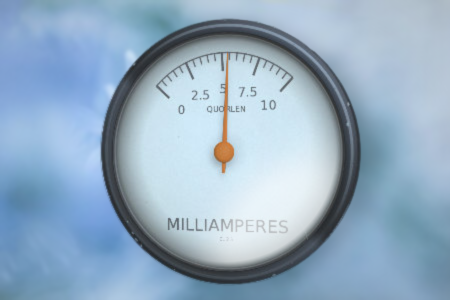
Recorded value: 5.5,mA
